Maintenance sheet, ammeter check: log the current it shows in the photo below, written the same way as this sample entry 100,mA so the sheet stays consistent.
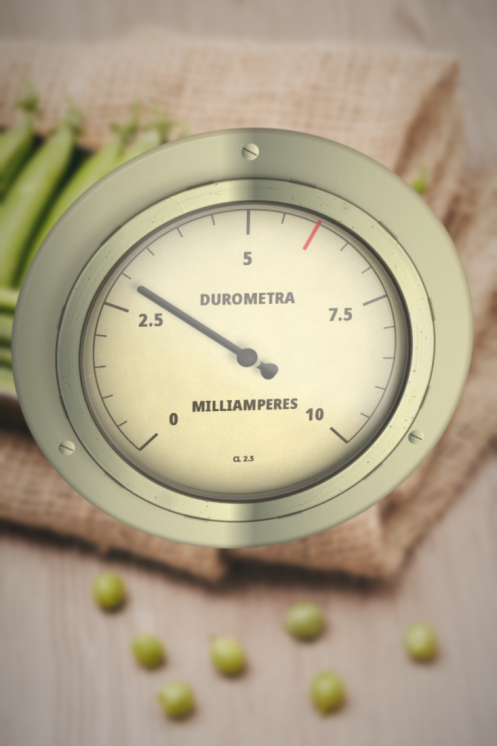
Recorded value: 3,mA
